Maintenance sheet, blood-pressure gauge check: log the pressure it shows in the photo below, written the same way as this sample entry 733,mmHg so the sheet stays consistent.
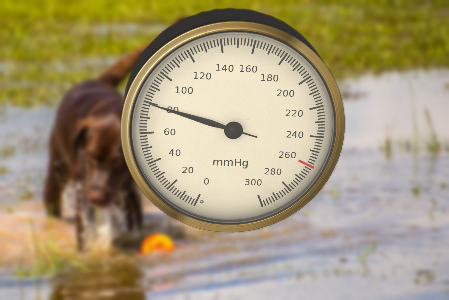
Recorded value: 80,mmHg
